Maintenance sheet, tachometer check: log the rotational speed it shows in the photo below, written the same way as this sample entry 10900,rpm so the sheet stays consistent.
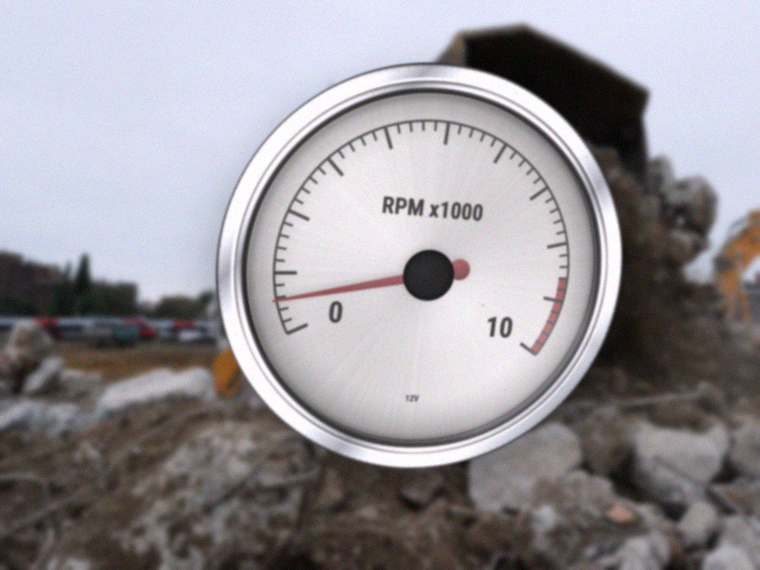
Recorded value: 600,rpm
